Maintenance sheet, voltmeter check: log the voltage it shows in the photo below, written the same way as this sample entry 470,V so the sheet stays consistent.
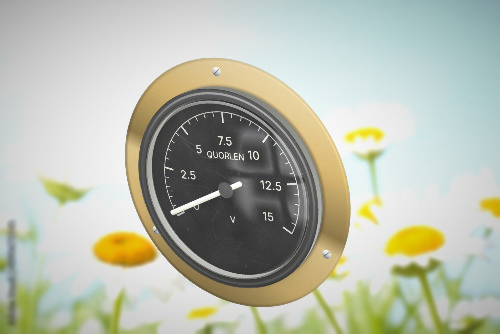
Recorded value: 0.25,V
